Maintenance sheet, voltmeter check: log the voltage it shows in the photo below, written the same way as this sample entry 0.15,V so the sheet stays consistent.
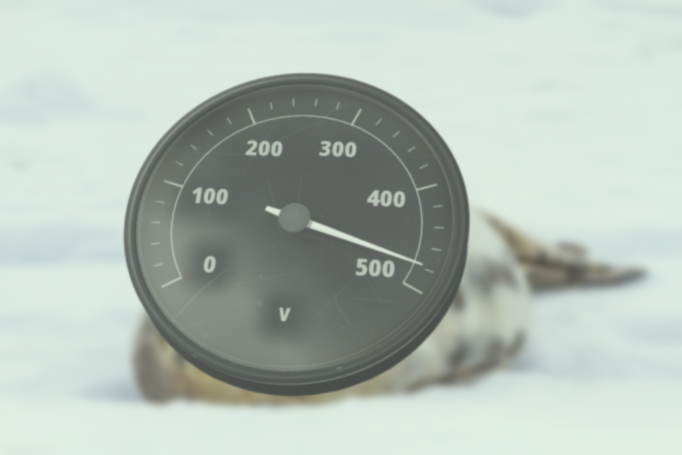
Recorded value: 480,V
